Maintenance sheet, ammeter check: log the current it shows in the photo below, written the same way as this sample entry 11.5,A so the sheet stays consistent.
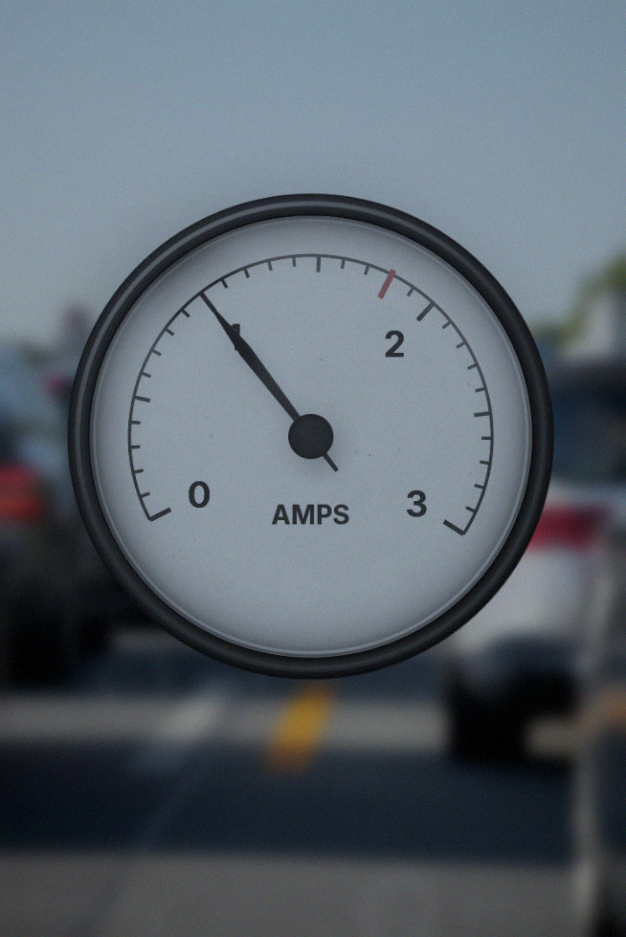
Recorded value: 1,A
